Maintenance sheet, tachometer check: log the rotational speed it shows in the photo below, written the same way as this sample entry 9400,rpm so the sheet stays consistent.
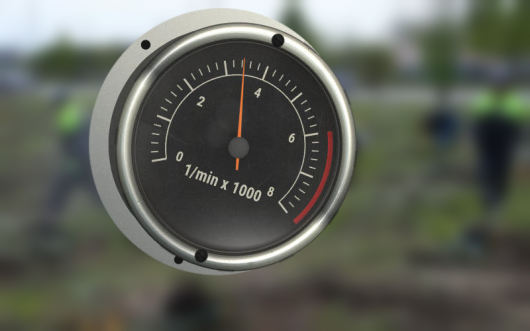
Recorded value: 3400,rpm
